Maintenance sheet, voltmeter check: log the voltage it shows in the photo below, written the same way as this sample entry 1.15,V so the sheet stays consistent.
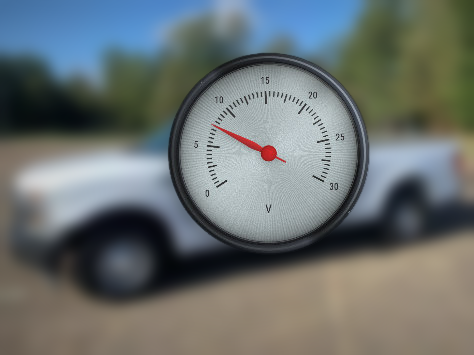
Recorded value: 7.5,V
